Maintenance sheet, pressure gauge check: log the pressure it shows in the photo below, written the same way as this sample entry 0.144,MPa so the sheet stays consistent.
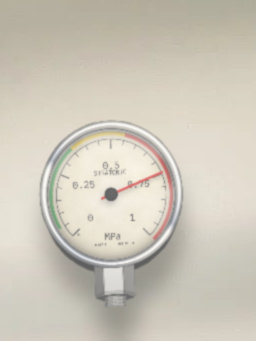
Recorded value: 0.75,MPa
